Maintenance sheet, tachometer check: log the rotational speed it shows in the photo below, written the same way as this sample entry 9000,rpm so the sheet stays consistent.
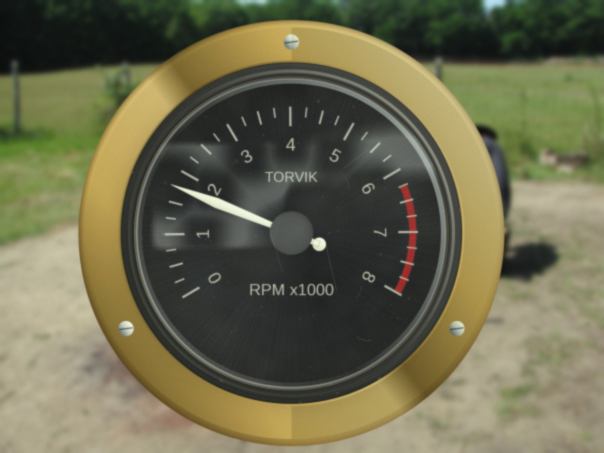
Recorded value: 1750,rpm
